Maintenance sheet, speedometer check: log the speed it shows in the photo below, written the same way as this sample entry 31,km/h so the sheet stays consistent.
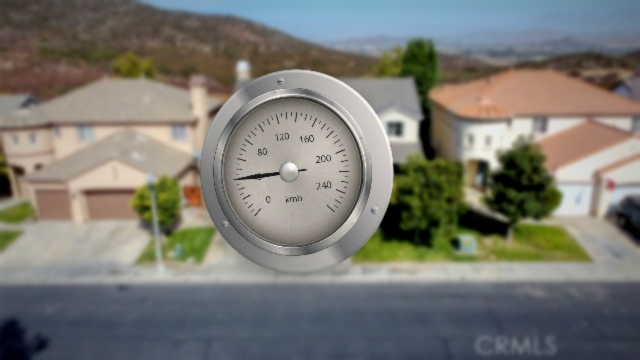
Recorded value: 40,km/h
